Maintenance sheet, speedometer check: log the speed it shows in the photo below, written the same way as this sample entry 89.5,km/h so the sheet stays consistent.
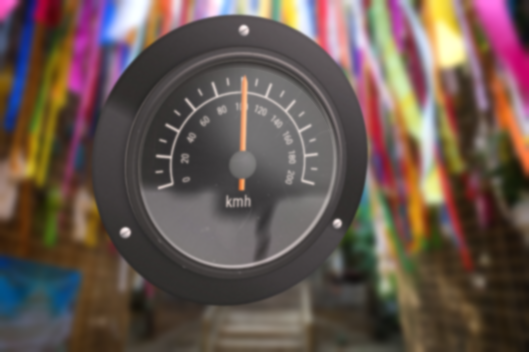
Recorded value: 100,km/h
